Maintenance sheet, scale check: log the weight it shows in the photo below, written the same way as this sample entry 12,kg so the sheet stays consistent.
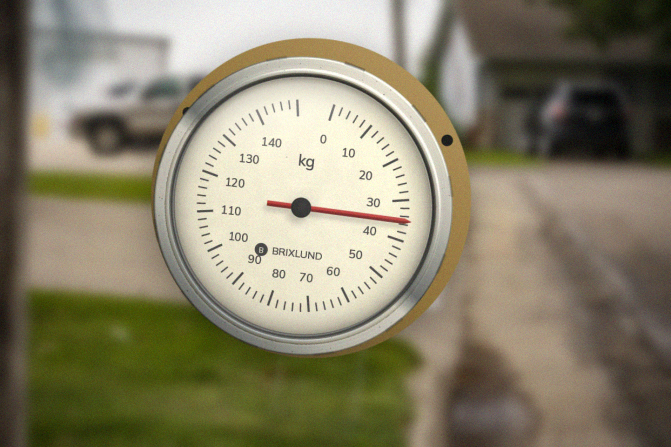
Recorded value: 35,kg
